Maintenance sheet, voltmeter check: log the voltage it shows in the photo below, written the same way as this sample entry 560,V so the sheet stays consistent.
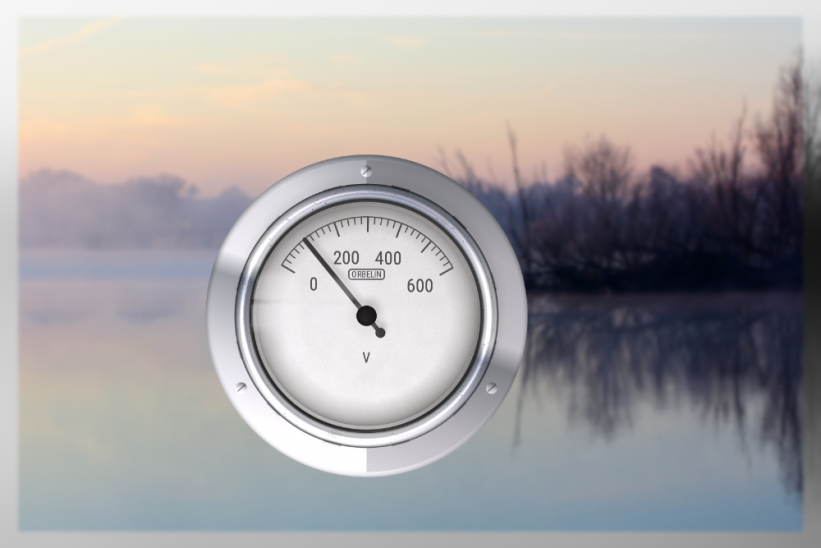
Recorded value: 100,V
